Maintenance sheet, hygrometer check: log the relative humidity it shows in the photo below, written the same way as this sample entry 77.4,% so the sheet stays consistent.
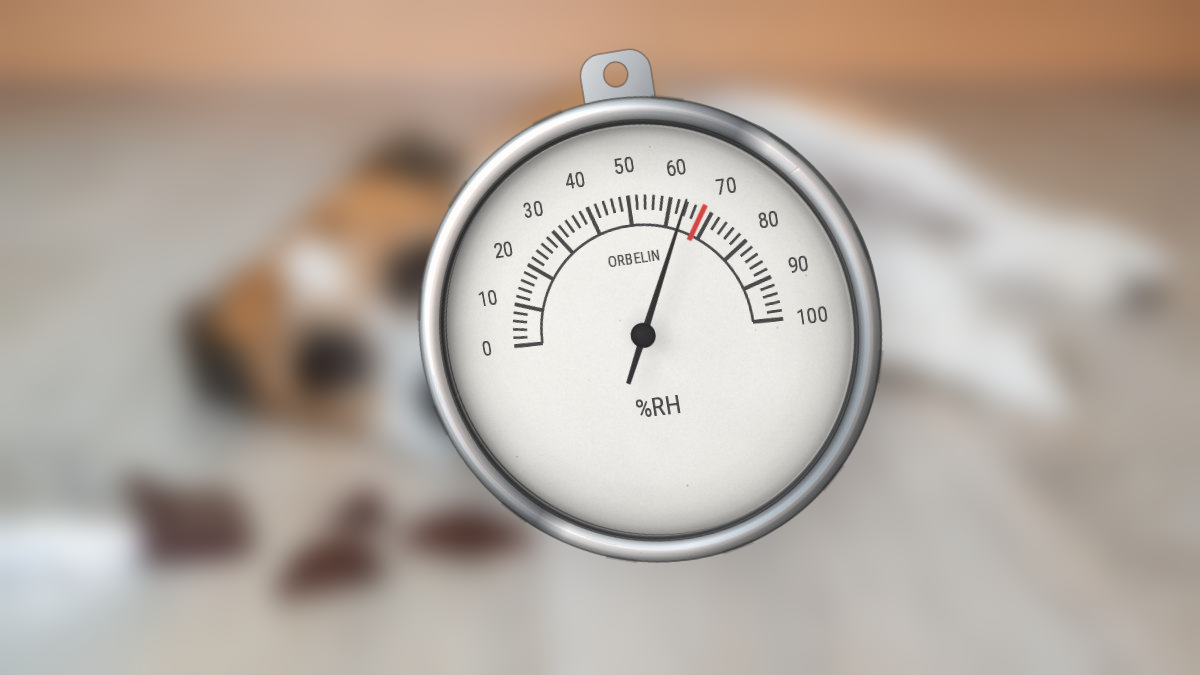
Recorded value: 64,%
